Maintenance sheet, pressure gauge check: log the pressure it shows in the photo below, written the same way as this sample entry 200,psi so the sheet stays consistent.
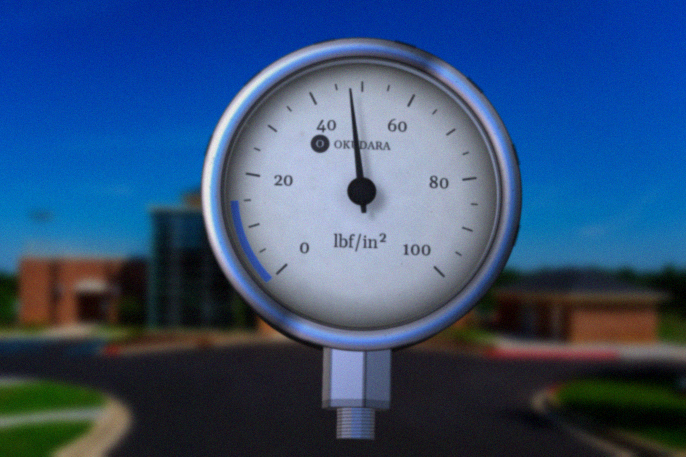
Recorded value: 47.5,psi
